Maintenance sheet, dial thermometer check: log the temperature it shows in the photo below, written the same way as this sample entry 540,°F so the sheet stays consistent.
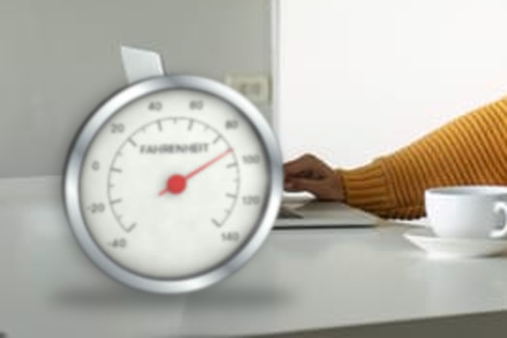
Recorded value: 90,°F
